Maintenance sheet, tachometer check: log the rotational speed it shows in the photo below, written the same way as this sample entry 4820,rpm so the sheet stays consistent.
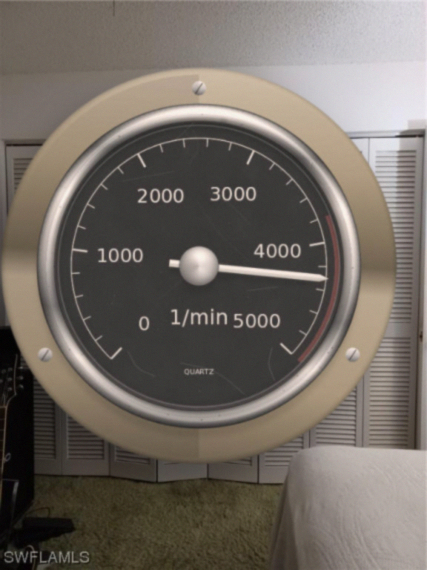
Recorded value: 4300,rpm
